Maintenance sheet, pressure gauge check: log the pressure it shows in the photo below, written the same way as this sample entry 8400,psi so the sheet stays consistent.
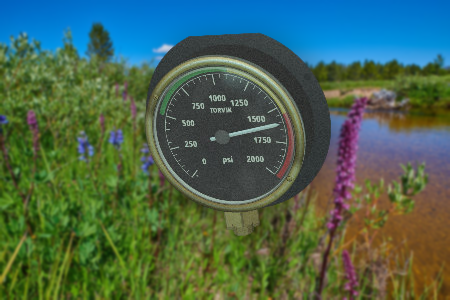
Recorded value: 1600,psi
